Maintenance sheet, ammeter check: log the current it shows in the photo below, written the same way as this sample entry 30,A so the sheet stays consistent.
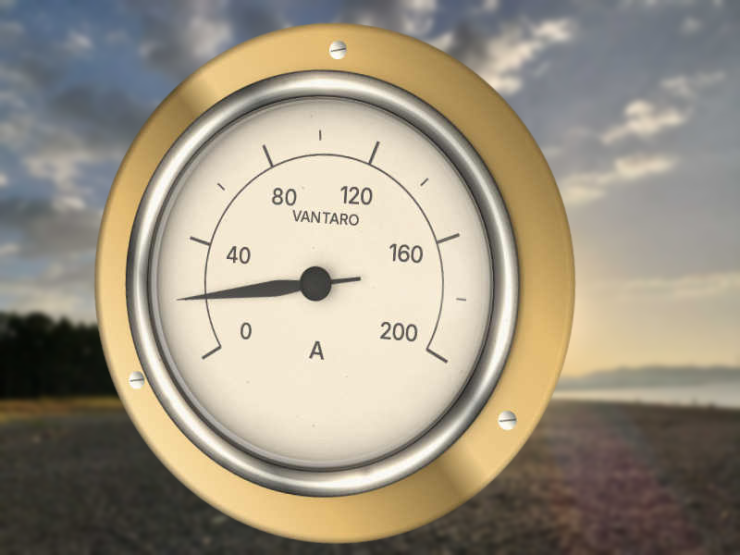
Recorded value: 20,A
